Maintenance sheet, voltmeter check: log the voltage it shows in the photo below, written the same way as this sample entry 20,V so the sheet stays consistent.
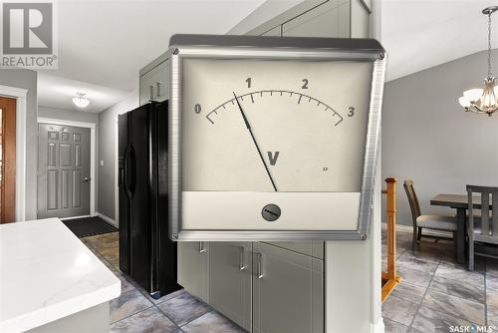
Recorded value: 0.7,V
